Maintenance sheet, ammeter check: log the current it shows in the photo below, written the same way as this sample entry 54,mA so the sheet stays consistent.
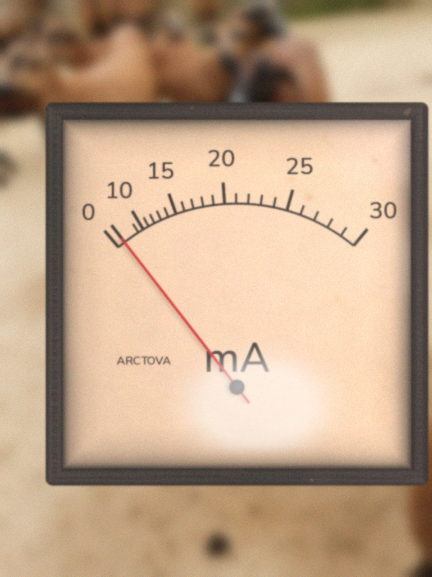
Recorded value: 5,mA
